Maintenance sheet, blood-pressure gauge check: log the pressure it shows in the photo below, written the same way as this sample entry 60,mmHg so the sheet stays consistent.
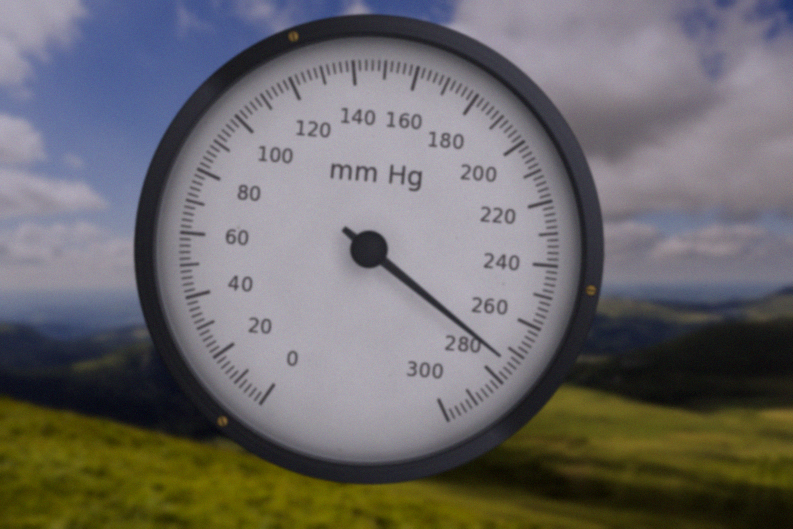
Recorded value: 274,mmHg
